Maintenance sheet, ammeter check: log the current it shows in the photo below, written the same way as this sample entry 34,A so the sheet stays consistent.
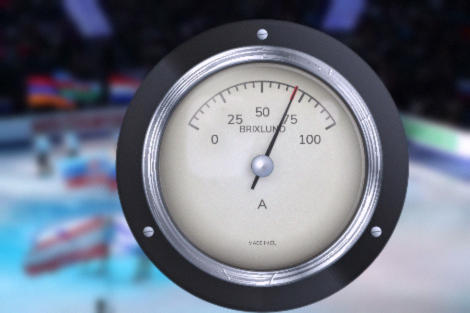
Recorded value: 70,A
